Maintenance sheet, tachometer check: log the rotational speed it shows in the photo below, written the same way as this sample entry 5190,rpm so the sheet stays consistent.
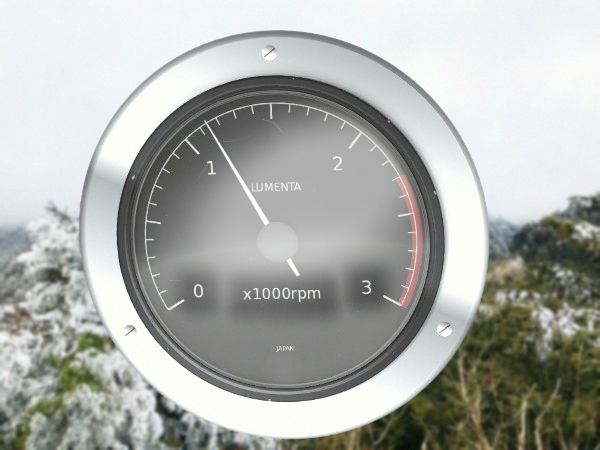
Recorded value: 1150,rpm
